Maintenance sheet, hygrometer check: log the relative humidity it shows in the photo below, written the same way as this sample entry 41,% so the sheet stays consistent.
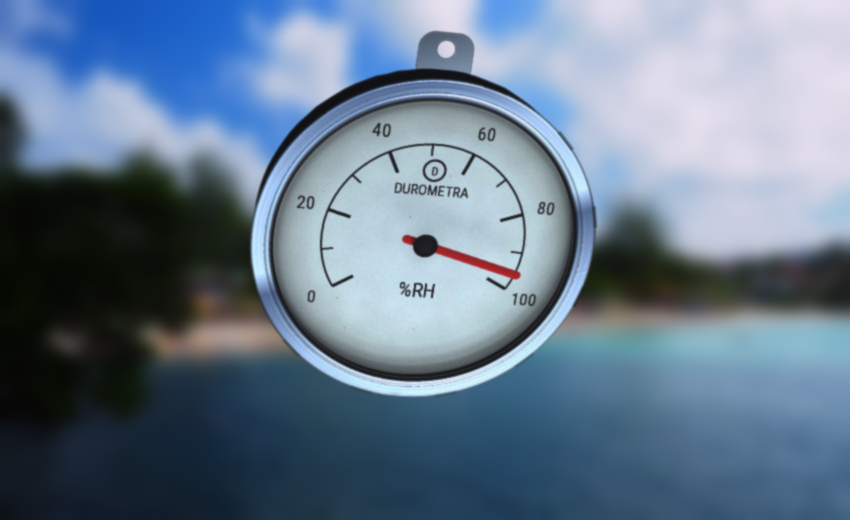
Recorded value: 95,%
